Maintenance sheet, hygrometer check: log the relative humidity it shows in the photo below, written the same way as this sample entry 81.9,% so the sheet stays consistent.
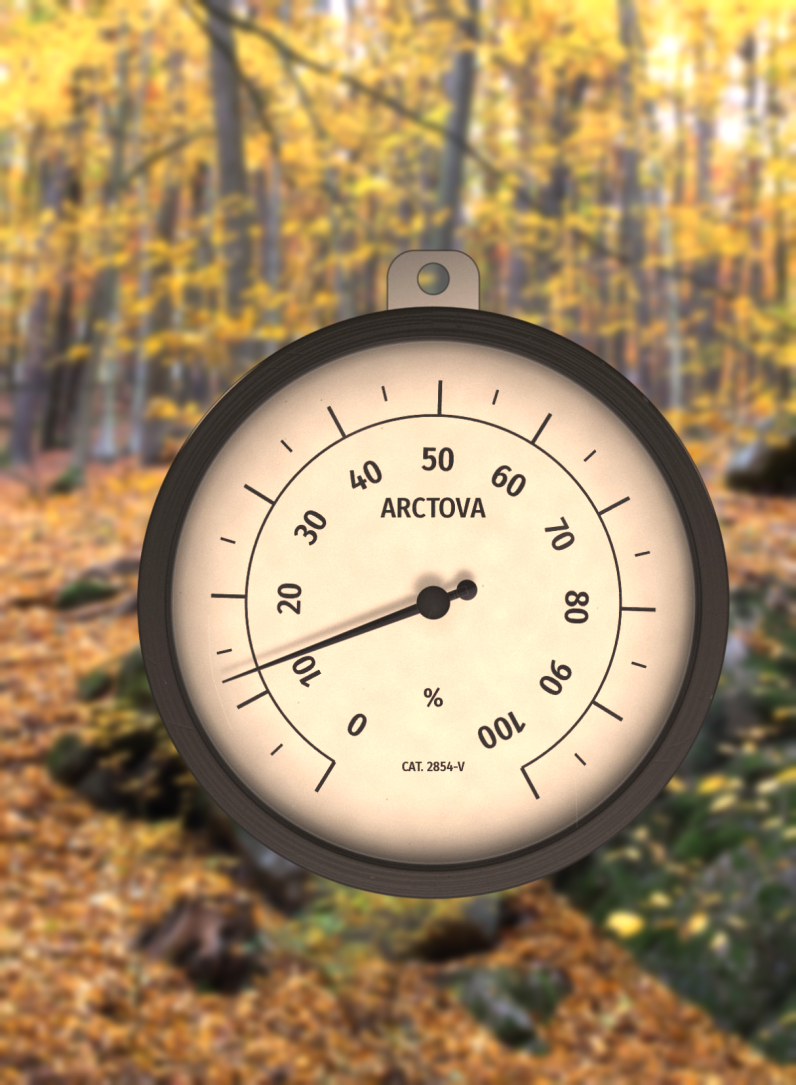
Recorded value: 12.5,%
